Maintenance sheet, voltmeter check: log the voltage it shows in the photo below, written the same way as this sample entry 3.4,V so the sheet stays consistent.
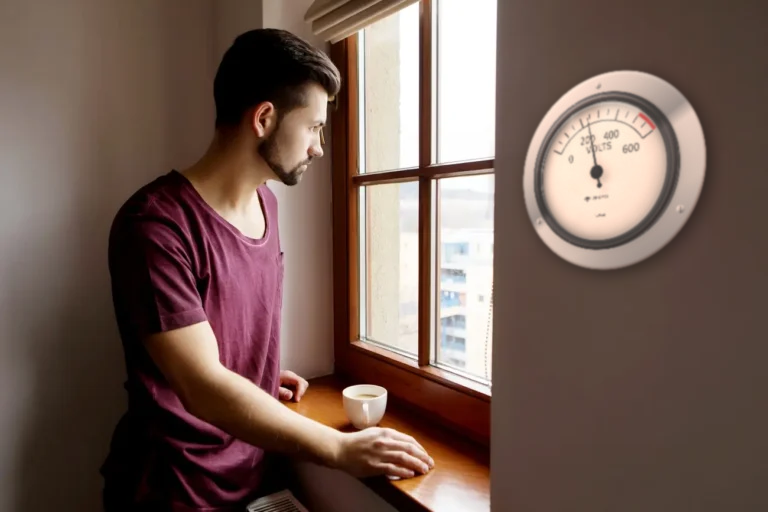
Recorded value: 250,V
